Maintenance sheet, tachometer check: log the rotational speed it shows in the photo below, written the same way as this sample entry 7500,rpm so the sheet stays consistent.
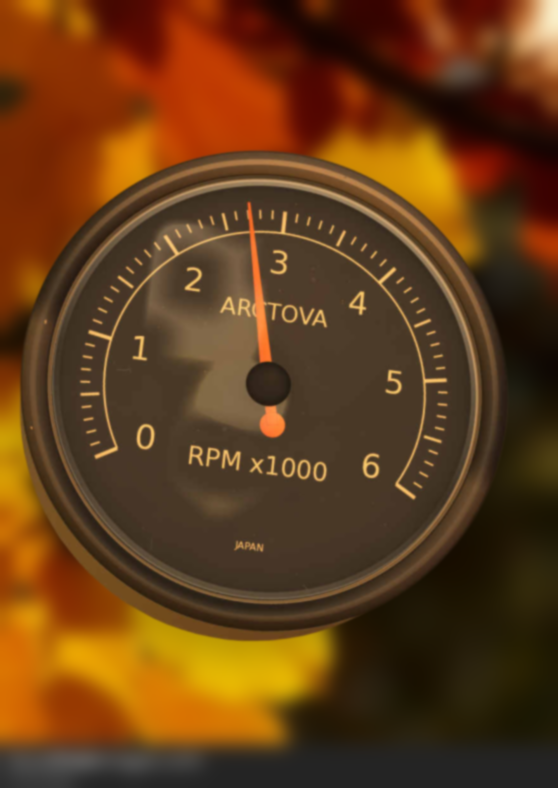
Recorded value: 2700,rpm
